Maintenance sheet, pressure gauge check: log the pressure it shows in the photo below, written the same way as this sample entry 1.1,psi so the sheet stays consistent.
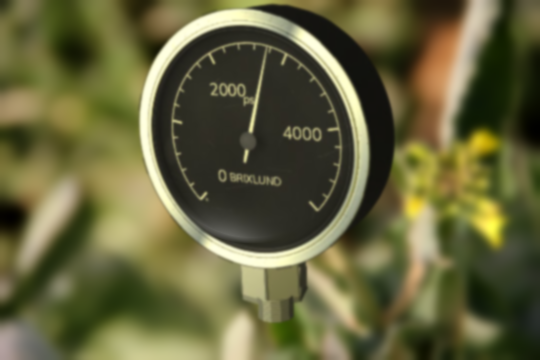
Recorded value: 2800,psi
